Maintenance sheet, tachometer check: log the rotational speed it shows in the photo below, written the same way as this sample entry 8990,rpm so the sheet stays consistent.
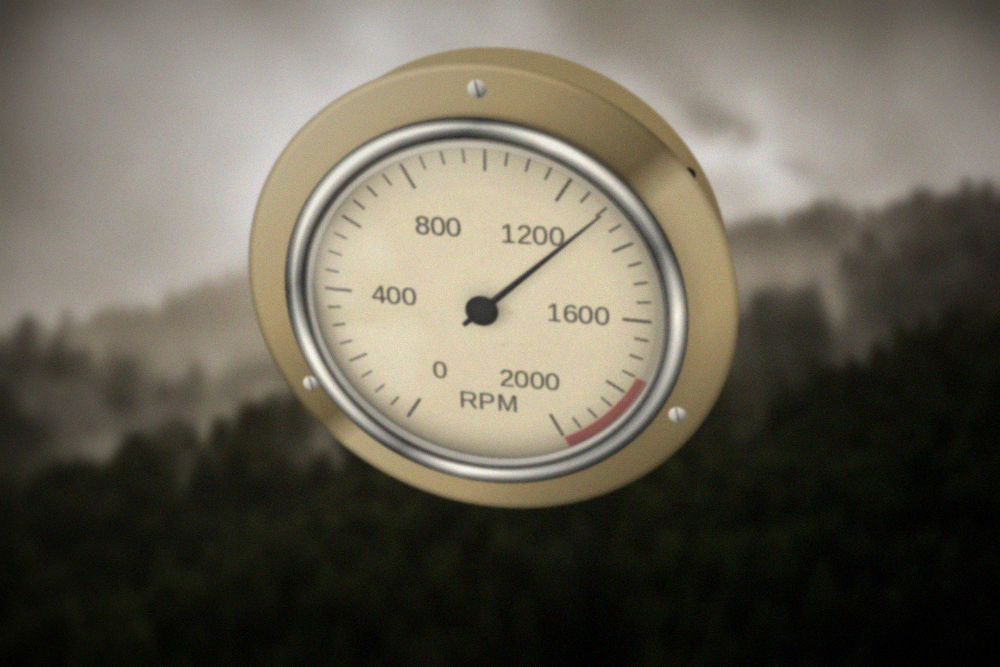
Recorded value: 1300,rpm
